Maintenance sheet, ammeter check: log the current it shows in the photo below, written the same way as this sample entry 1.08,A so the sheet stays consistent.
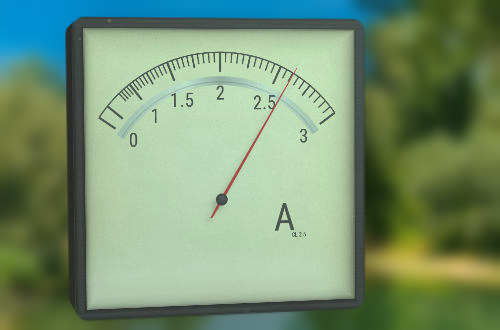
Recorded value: 2.6,A
